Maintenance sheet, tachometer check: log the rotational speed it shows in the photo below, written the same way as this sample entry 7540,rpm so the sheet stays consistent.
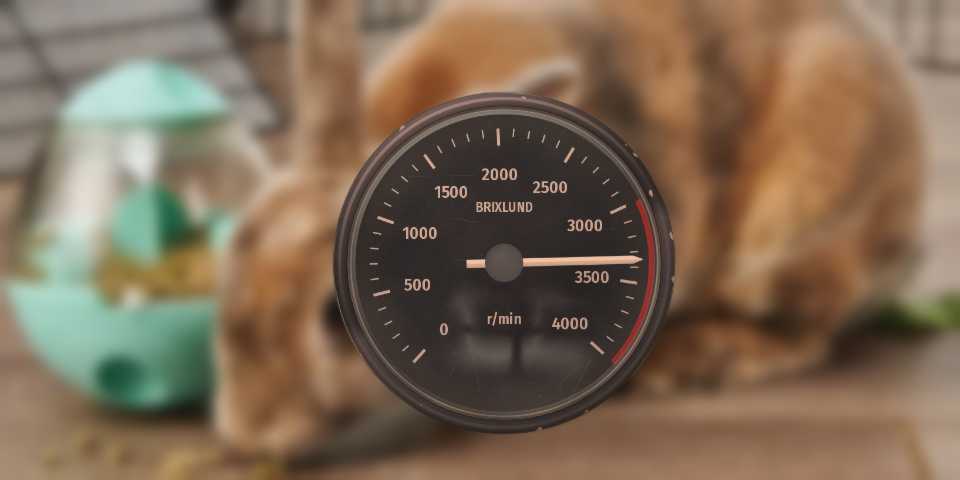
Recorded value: 3350,rpm
